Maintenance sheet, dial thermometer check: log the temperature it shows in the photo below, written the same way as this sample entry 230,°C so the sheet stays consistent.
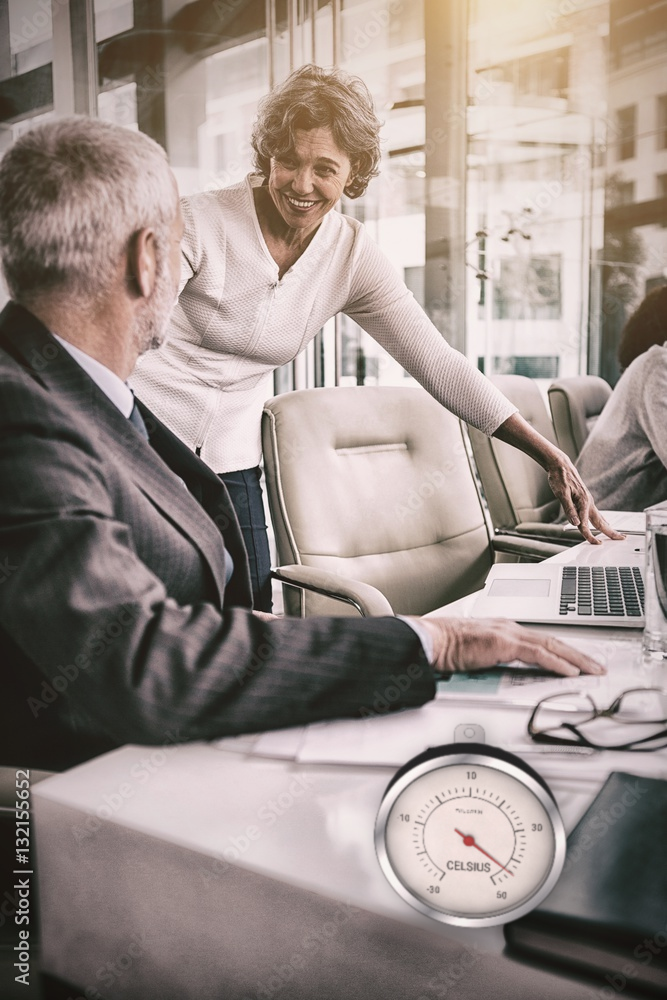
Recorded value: 44,°C
